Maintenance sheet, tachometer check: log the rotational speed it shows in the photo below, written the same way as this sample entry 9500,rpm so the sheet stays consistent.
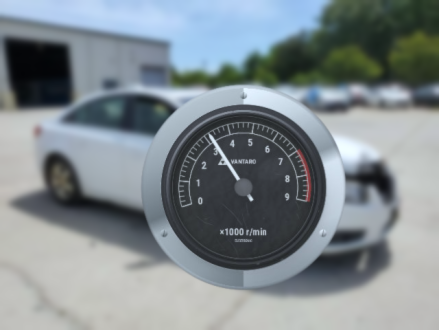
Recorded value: 3200,rpm
